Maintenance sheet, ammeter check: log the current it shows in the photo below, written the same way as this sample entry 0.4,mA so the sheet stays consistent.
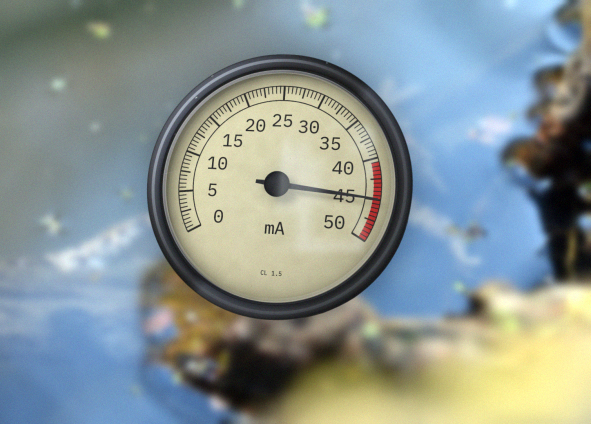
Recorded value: 45,mA
